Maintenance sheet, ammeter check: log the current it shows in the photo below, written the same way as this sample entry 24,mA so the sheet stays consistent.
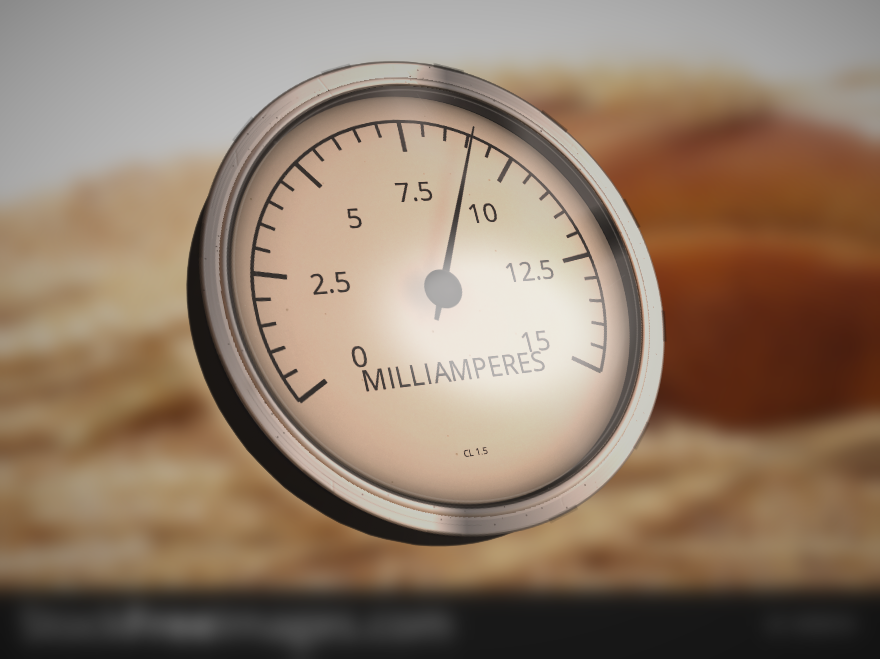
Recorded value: 9,mA
